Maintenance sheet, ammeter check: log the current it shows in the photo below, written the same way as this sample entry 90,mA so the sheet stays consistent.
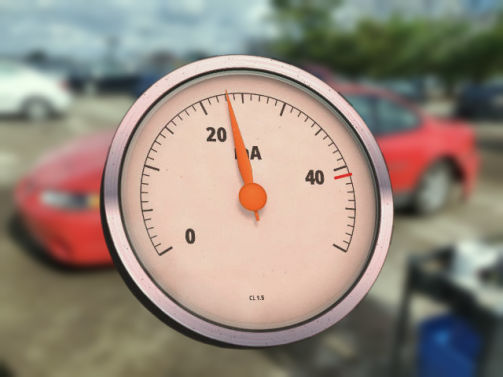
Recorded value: 23,mA
